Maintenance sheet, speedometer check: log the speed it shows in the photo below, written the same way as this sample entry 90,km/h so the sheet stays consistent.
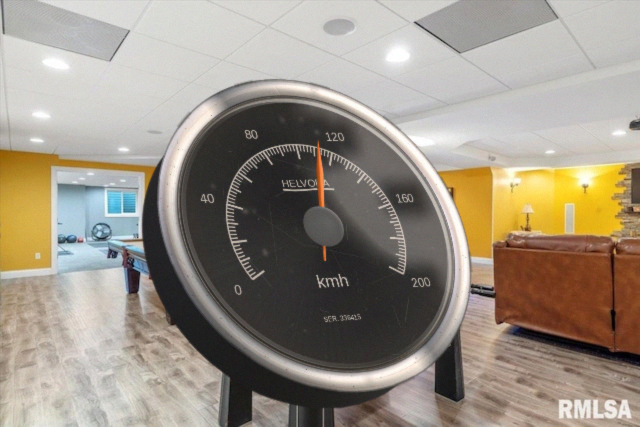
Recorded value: 110,km/h
